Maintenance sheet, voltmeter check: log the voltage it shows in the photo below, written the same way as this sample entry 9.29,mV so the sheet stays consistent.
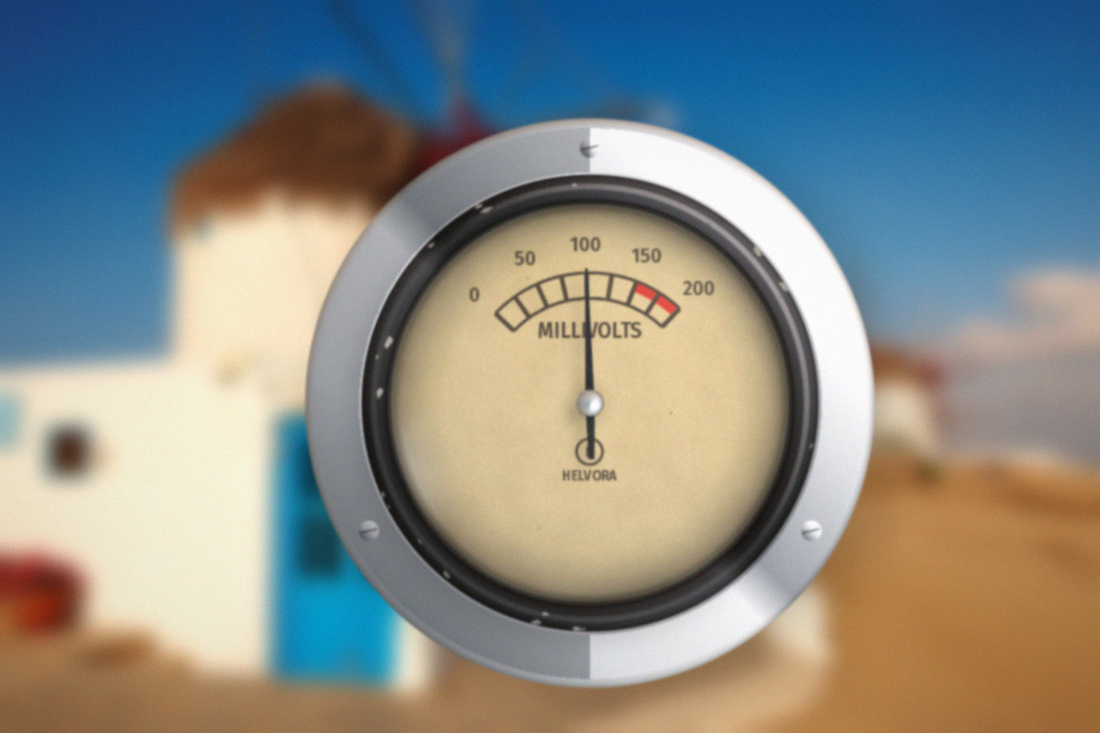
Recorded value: 100,mV
